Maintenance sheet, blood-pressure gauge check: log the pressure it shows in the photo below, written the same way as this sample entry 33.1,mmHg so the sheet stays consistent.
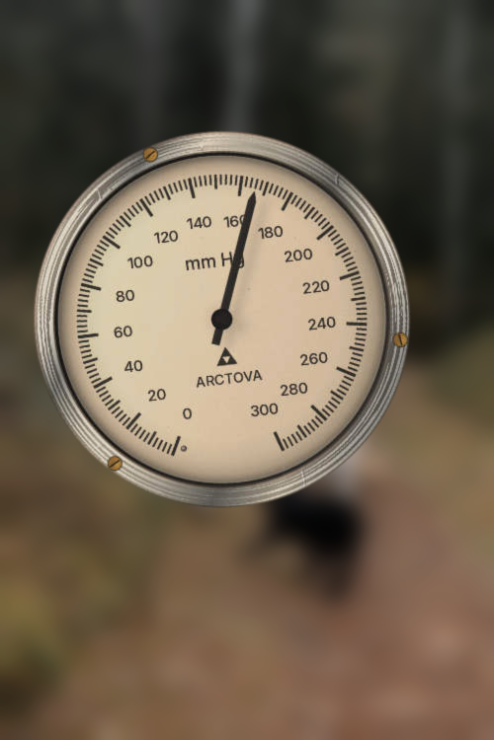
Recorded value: 166,mmHg
